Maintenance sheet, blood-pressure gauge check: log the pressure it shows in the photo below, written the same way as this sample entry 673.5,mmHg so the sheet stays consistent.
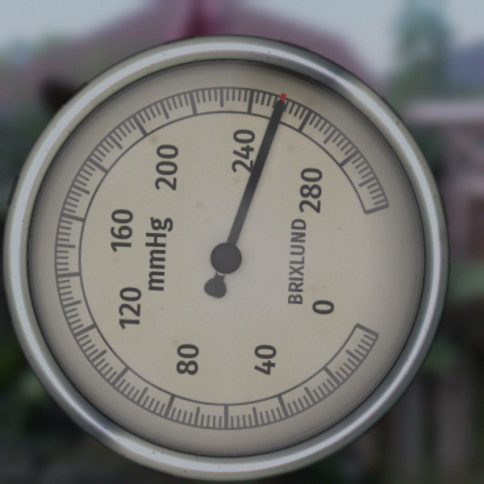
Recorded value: 250,mmHg
